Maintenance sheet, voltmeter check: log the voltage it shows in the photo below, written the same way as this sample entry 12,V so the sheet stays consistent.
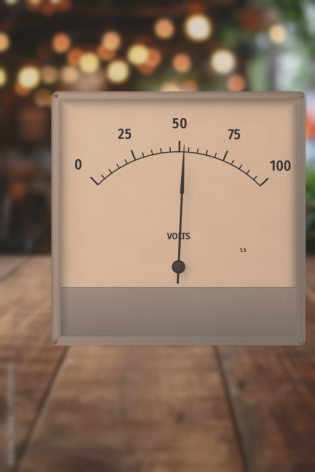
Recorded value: 52.5,V
